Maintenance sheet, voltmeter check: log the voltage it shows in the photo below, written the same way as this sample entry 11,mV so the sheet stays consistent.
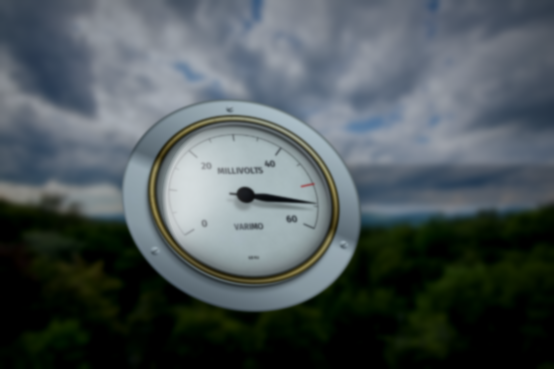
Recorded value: 55,mV
